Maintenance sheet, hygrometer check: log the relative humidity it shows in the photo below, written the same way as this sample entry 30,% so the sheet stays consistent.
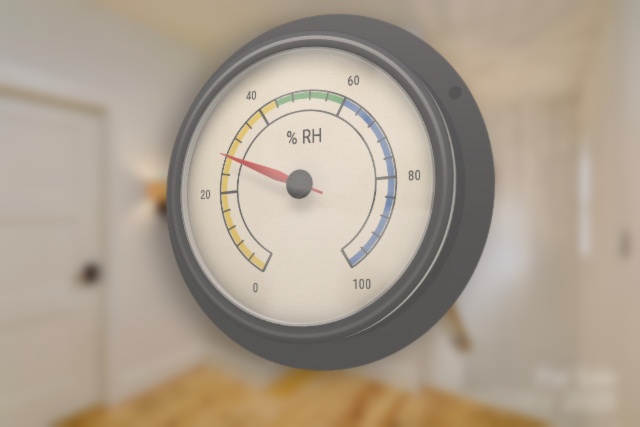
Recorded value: 28,%
